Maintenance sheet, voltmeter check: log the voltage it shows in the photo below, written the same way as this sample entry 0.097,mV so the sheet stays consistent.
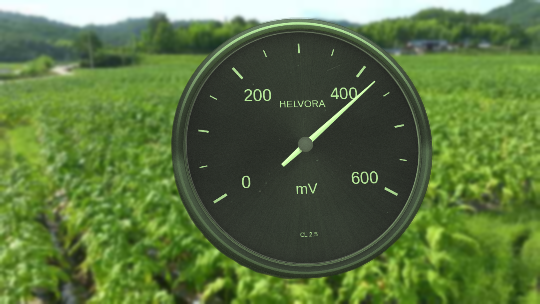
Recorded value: 425,mV
